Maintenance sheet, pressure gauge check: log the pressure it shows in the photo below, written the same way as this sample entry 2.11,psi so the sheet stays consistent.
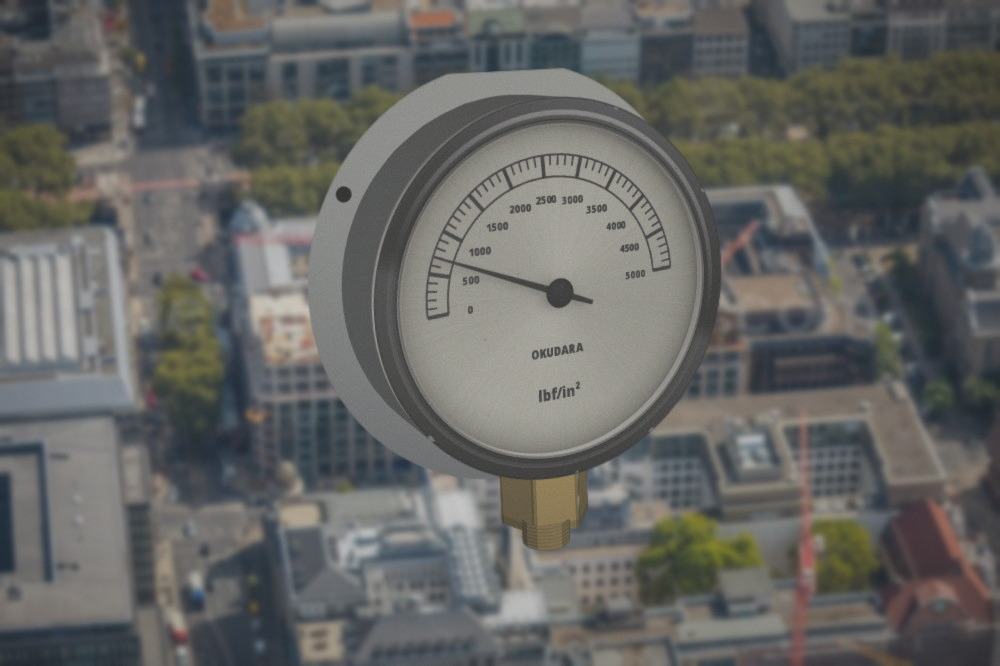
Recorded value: 700,psi
